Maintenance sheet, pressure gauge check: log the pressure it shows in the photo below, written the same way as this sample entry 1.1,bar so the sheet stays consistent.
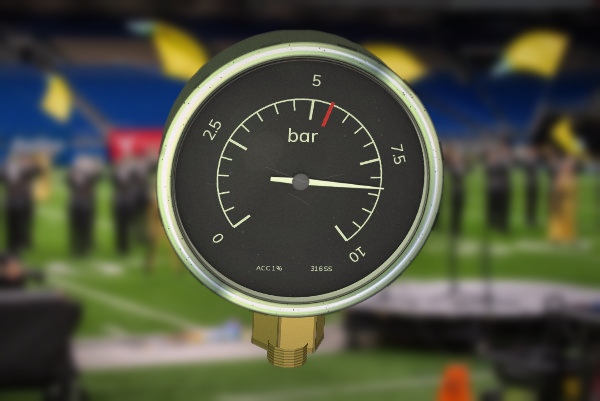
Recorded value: 8.25,bar
